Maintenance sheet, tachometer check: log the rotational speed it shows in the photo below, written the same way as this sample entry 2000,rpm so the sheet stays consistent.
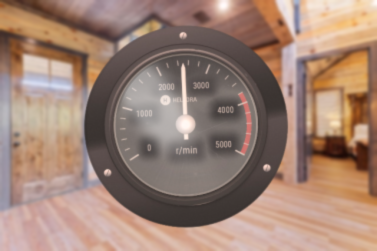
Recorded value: 2500,rpm
